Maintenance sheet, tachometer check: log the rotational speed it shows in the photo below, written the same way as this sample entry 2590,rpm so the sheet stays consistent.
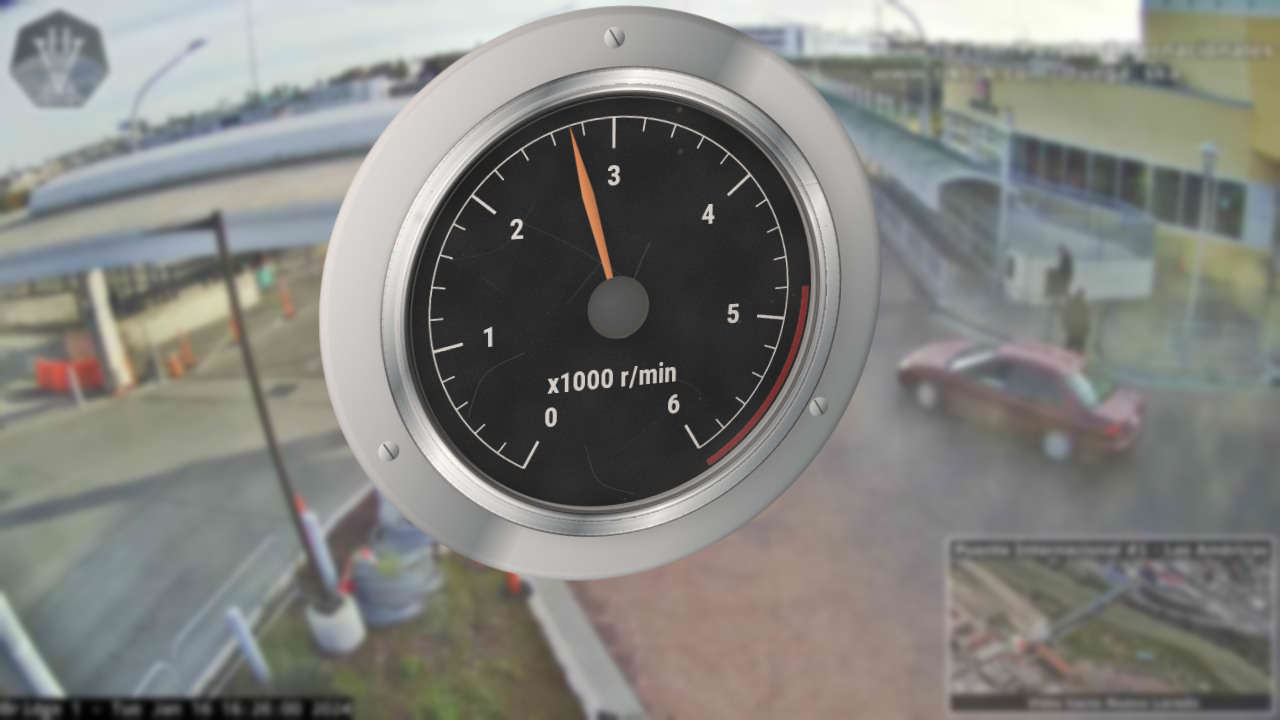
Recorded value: 2700,rpm
